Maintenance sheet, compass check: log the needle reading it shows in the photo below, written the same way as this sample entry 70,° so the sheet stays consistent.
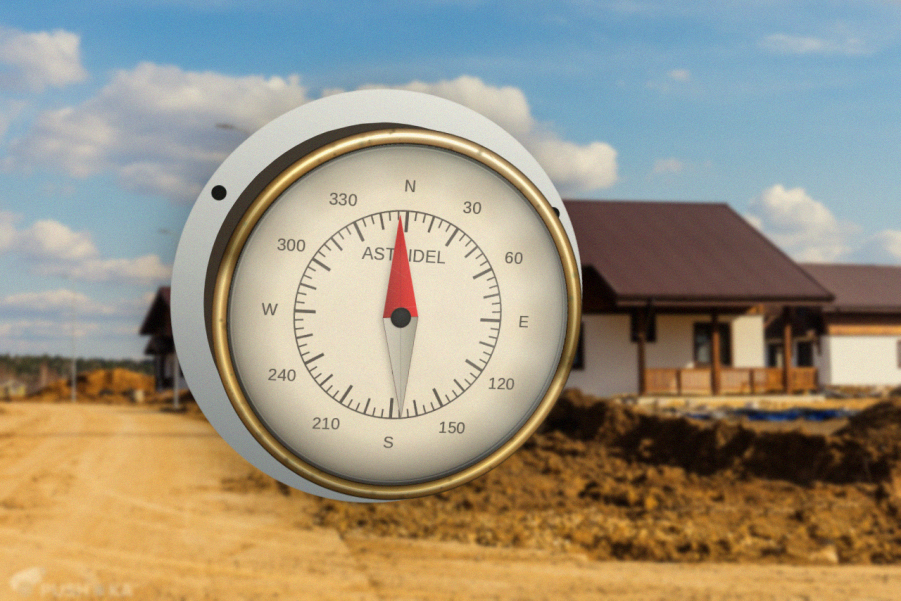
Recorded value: 355,°
